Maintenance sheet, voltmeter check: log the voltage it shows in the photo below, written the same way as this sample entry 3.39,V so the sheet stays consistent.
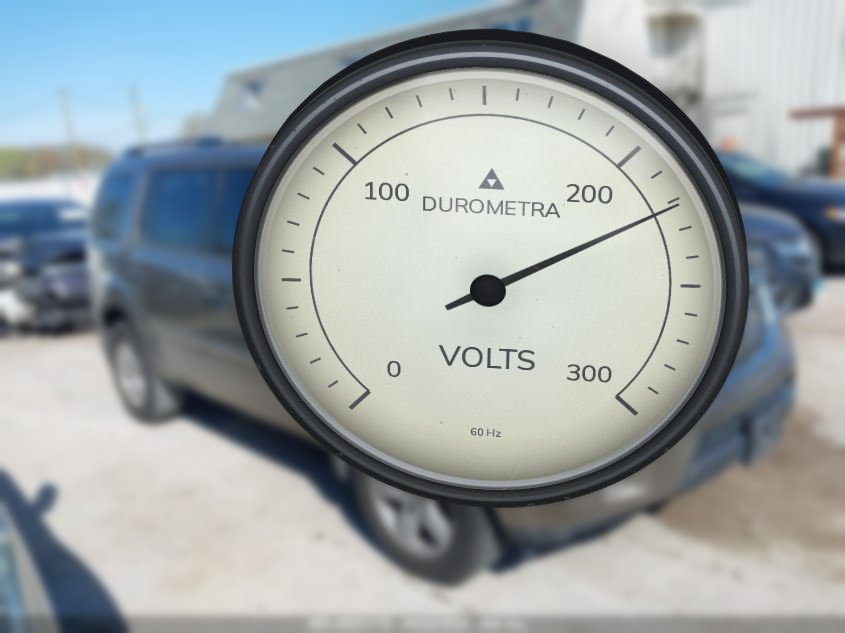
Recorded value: 220,V
